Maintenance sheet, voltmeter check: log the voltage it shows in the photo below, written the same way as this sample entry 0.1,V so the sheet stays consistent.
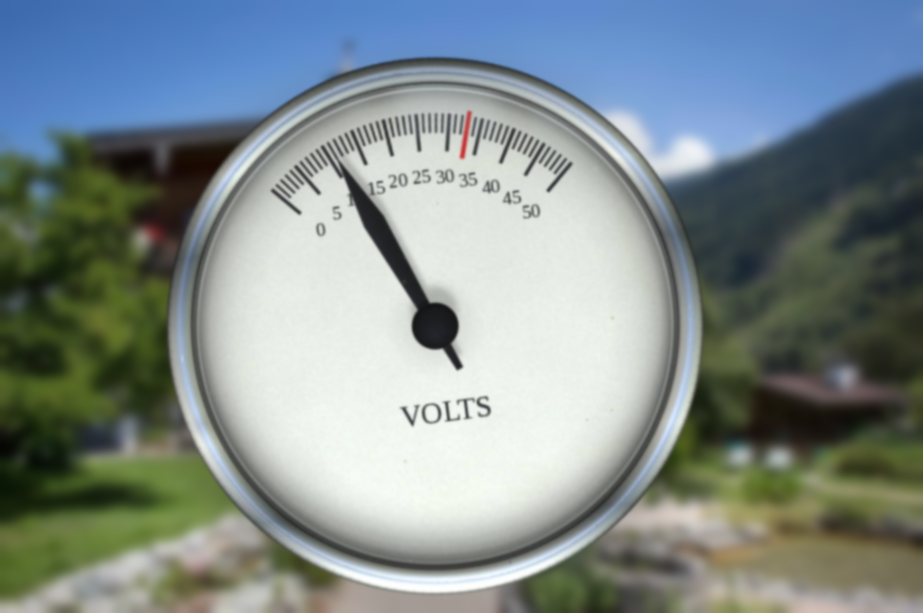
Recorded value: 11,V
